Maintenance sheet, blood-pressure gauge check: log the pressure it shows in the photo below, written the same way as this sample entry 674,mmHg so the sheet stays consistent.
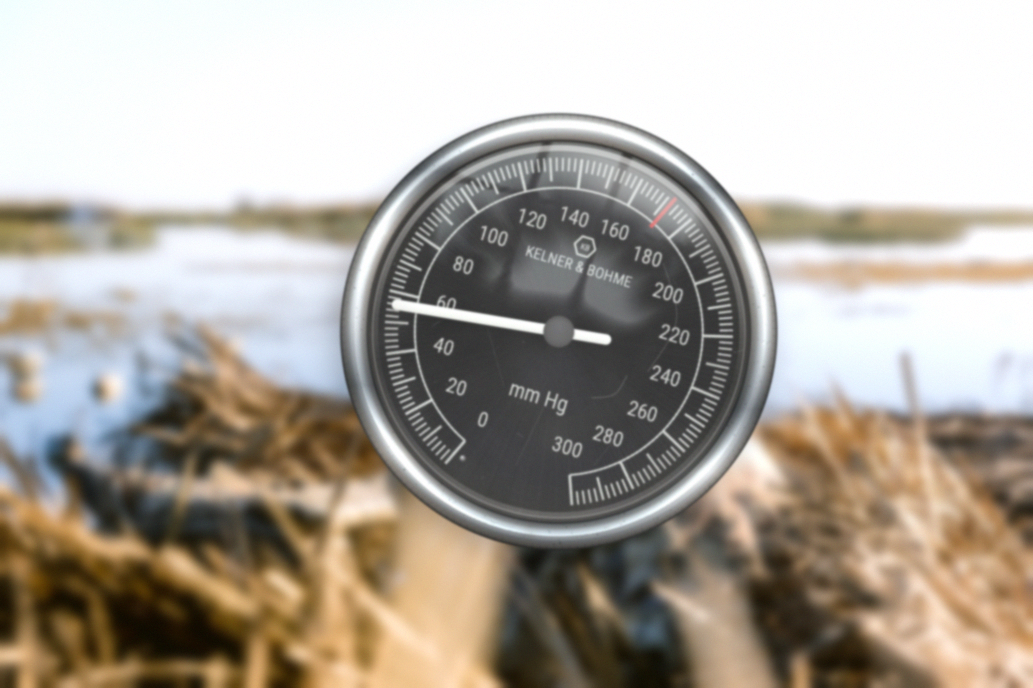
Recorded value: 56,mmHg
